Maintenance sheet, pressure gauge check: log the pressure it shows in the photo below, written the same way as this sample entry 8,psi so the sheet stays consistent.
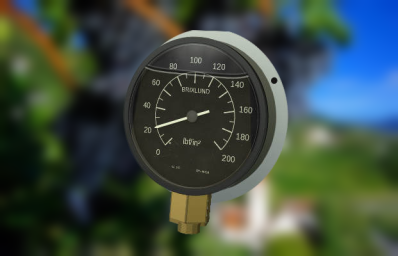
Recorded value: 20,psi
